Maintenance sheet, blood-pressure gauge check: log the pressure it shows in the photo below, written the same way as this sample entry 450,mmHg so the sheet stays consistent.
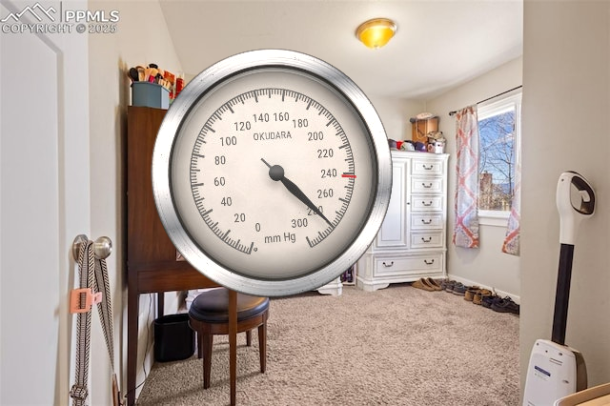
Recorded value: 280,mmHg
